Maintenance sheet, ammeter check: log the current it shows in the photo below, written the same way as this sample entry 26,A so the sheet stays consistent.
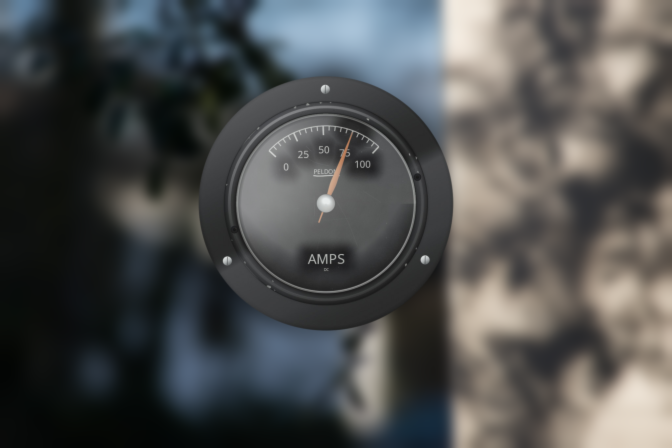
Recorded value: 75,A
